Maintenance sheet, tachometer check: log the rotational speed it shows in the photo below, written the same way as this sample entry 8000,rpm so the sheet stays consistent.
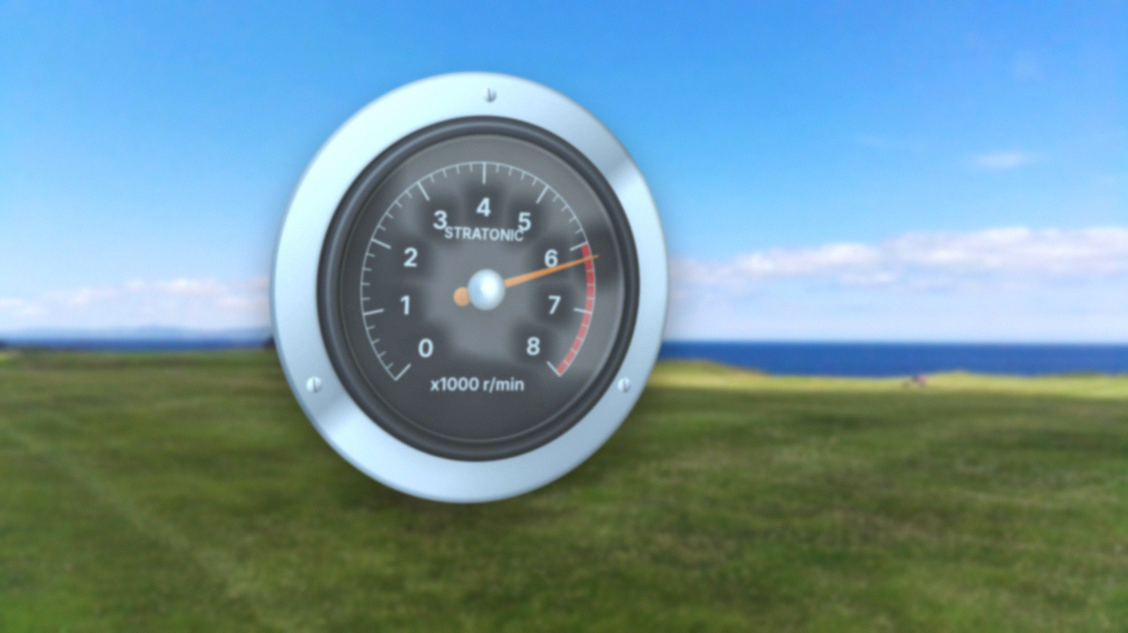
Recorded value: 6200,rpm
